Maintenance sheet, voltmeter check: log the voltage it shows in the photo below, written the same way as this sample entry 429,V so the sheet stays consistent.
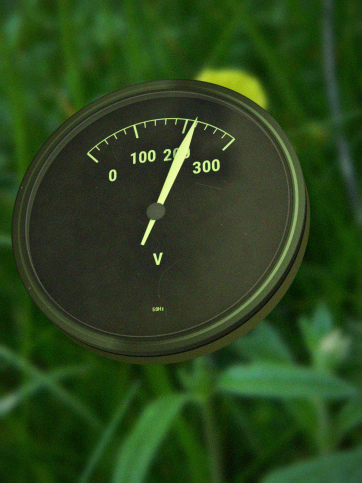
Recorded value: 220,V
